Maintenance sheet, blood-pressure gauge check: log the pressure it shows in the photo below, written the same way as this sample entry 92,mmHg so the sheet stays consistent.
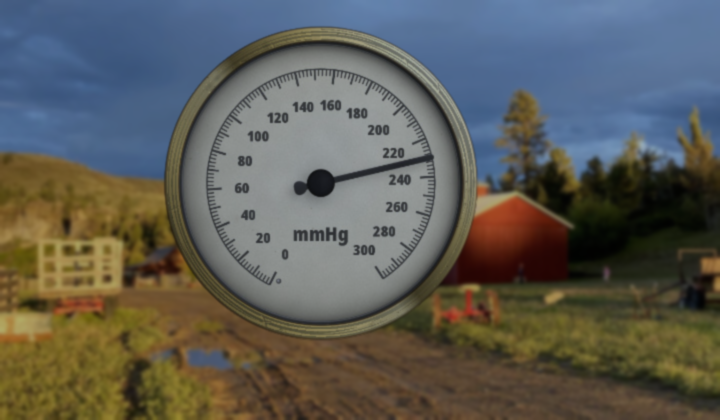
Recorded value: 230,mmHg
